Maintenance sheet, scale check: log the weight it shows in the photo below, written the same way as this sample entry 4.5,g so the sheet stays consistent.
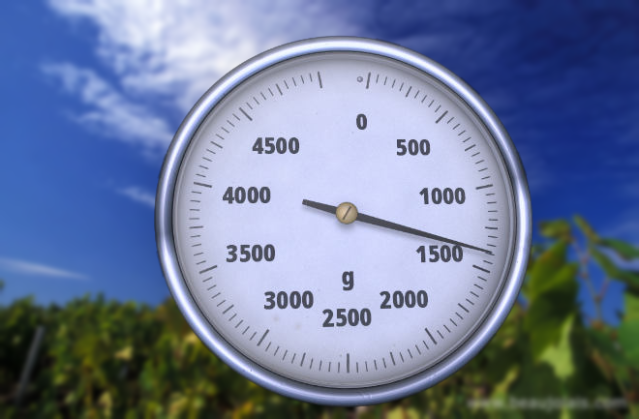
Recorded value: 1400,g
